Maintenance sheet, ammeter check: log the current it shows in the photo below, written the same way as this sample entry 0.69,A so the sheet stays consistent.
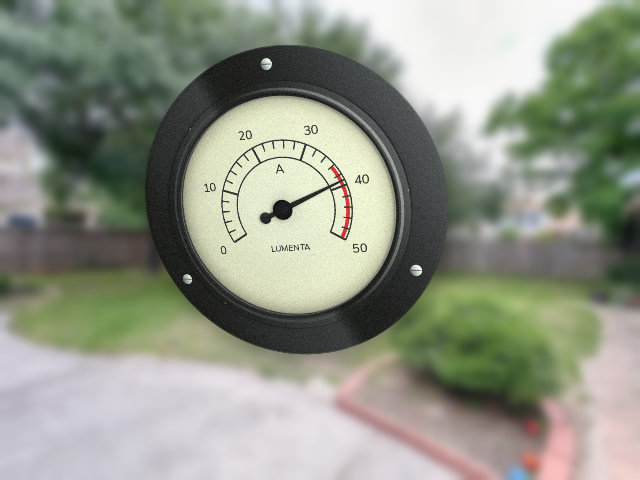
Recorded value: 39,A
